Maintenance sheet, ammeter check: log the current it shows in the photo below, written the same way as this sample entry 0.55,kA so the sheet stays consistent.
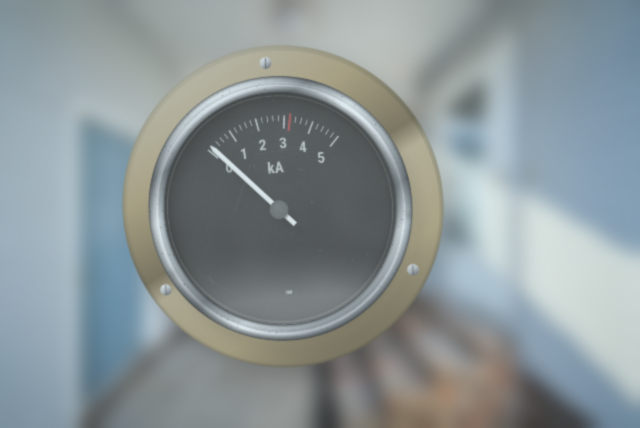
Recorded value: 0.2,kA
